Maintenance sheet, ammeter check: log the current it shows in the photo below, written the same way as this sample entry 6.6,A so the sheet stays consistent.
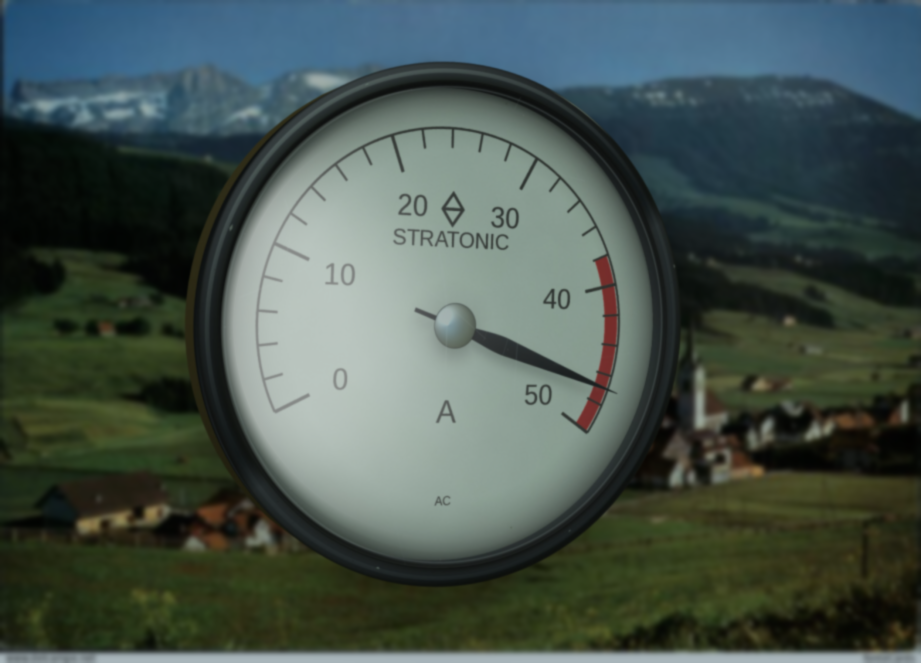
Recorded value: 47,A
